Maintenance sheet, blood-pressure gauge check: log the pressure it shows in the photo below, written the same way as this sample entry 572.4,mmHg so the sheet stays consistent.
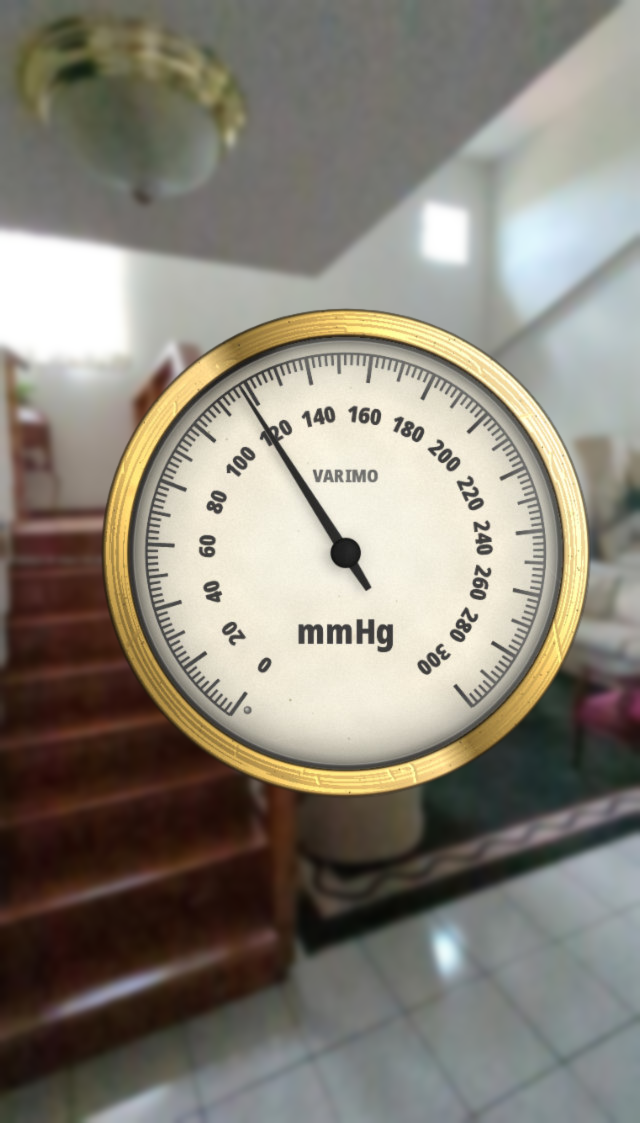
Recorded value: 118,mmHg
